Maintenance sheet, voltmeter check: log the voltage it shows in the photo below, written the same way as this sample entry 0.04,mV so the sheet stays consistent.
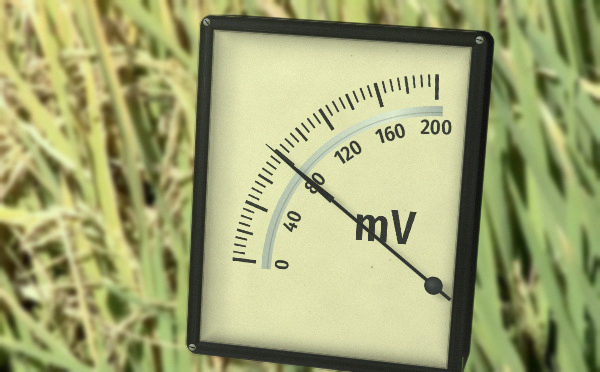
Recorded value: 80,mV
